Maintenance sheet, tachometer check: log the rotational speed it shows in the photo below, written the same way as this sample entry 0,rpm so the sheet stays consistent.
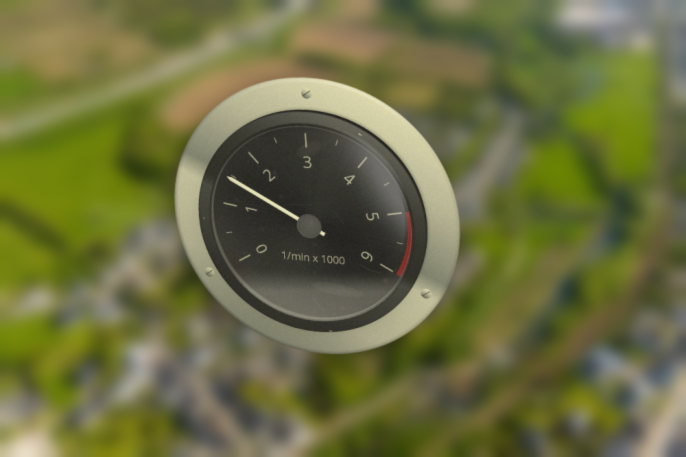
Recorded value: 1500,rpm
